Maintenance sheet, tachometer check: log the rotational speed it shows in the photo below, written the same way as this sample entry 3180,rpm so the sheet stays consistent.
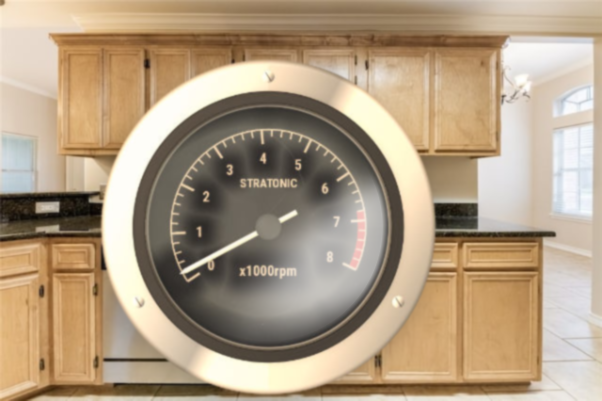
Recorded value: 200,rpm
